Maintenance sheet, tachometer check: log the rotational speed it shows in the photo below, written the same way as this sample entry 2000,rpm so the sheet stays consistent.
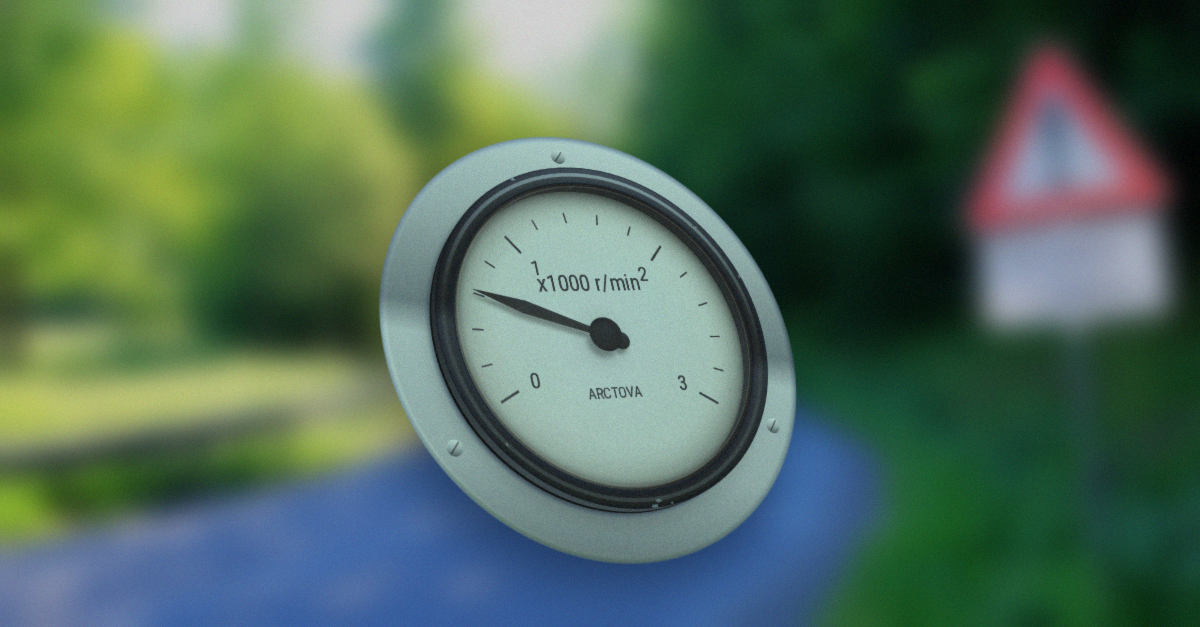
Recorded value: 600,rpm
